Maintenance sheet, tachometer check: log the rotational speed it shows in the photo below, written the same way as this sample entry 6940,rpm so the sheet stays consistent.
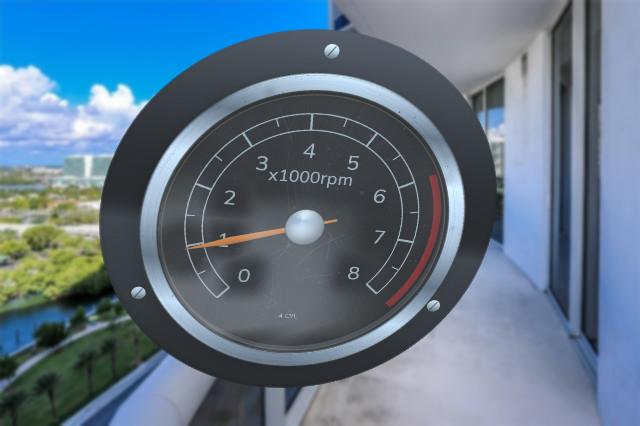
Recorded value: 1000,rpm
